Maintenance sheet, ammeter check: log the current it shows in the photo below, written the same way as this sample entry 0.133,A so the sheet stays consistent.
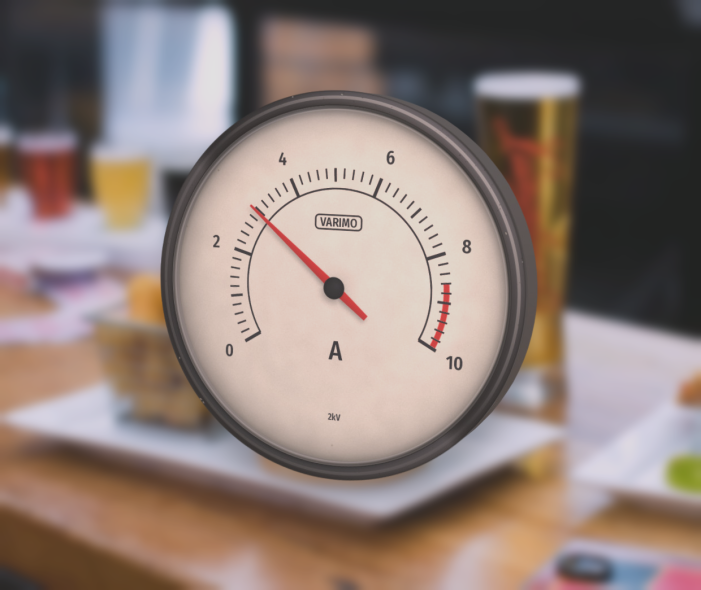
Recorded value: 3,A
